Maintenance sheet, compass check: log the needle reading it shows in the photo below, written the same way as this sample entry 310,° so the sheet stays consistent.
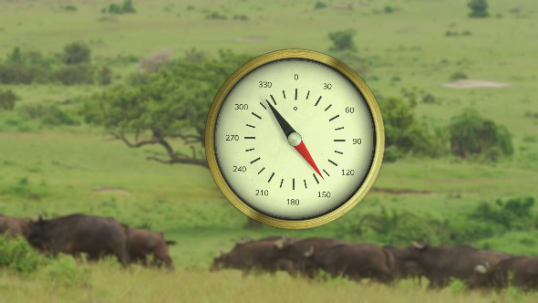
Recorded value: 142.5,°
